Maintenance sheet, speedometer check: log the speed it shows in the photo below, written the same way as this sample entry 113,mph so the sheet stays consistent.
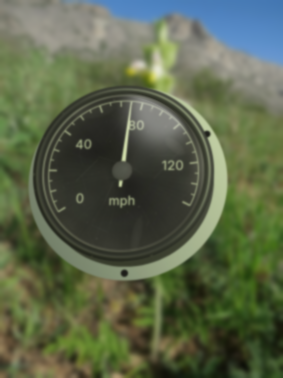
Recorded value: 75,mph
